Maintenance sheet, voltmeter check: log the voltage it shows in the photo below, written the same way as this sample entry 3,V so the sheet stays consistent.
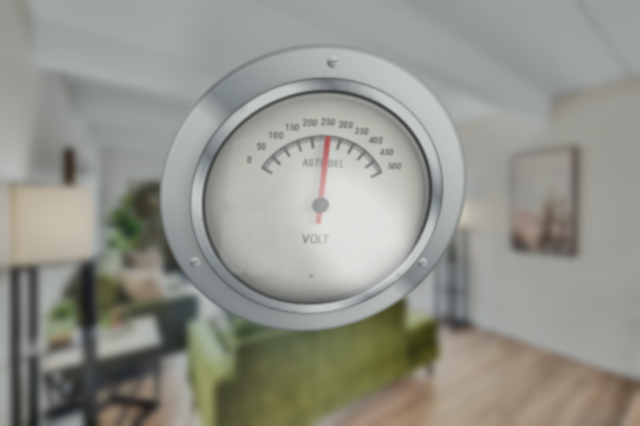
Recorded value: 250,V
